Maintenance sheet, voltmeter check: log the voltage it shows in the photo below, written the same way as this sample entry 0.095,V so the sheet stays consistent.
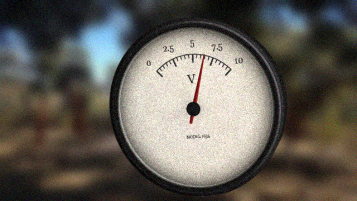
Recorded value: 6.5,V
